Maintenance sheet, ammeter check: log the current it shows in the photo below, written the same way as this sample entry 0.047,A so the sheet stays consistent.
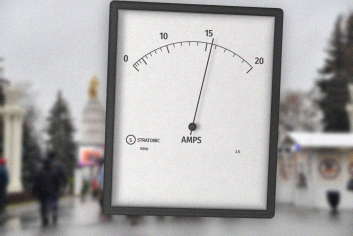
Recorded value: 15.5,A
